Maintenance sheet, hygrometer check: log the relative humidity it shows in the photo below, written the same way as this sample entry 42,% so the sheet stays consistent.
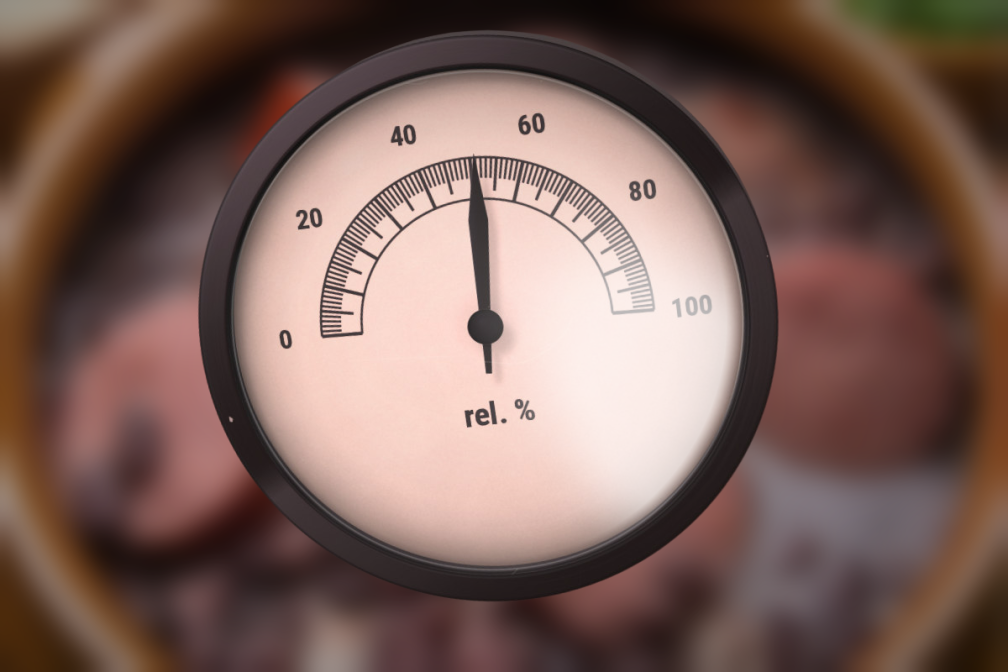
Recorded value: 51,%
